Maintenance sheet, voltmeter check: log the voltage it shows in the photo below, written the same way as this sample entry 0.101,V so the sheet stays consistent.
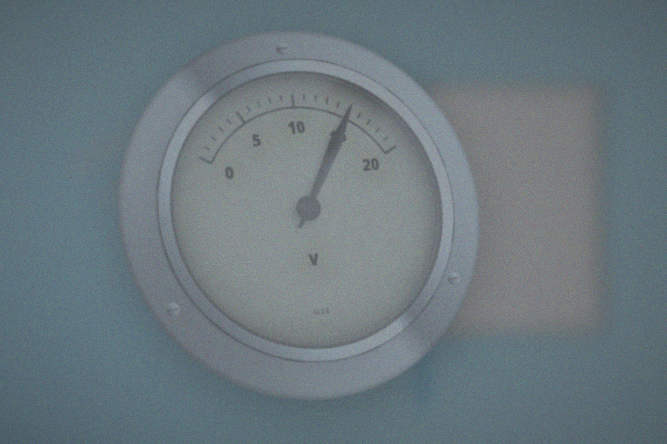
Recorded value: 15,V
